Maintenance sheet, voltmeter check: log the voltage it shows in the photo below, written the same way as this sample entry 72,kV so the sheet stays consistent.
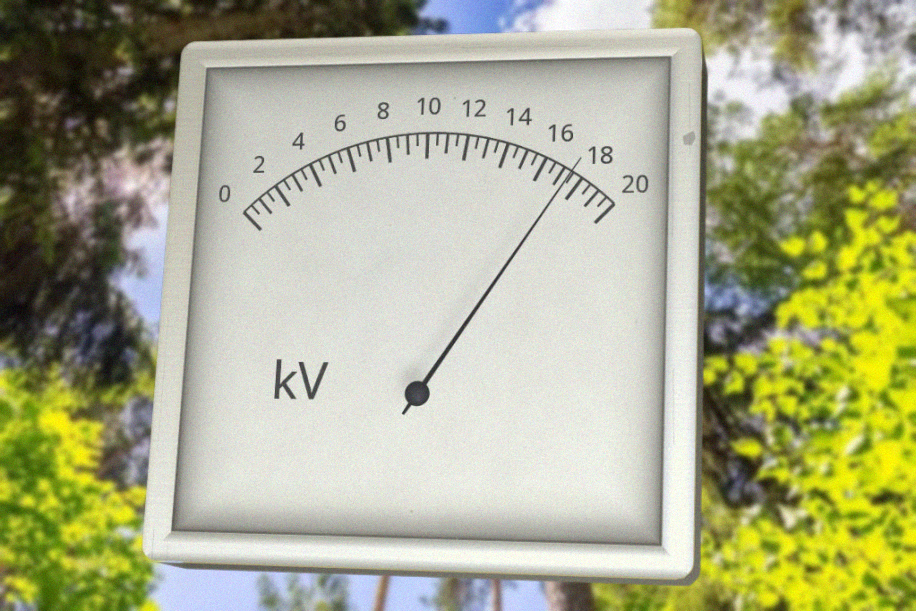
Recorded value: 17.5,kV
